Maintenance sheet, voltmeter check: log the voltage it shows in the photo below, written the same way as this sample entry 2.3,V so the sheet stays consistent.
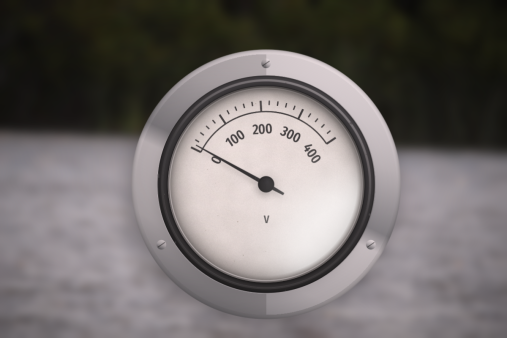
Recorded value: 10,V
